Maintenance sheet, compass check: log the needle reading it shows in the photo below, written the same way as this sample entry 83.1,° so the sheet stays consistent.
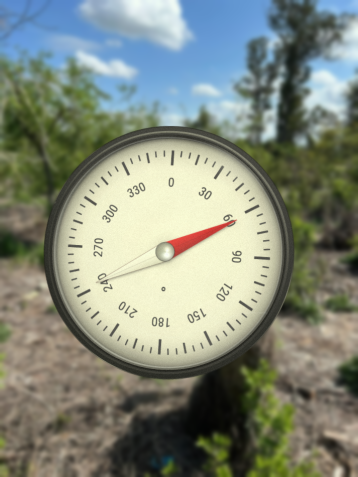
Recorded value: 62.5,°
